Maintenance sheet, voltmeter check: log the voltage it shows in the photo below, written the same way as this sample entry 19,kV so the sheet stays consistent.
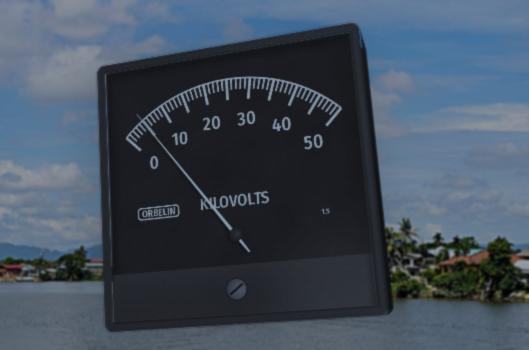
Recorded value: 5,kV
